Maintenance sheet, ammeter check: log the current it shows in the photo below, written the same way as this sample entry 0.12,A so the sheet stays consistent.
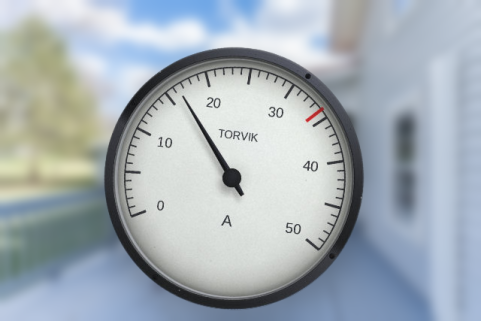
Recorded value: 16.5,A
